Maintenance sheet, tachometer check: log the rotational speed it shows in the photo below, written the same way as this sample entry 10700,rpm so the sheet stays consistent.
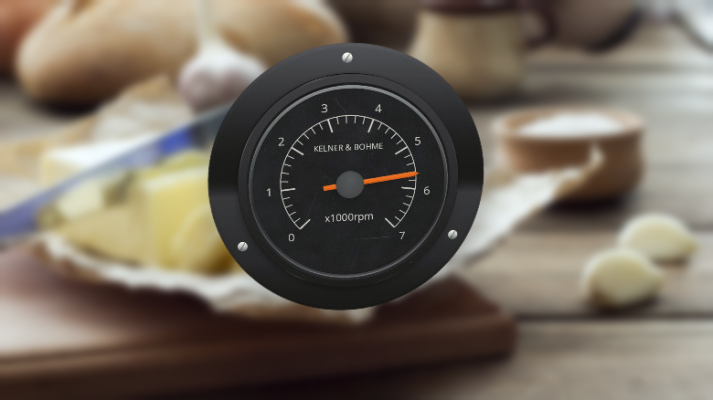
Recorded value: 5600,rpm
